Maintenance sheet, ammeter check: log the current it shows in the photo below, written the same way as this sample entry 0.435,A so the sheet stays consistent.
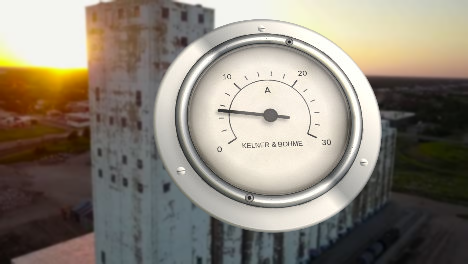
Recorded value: 5,A
